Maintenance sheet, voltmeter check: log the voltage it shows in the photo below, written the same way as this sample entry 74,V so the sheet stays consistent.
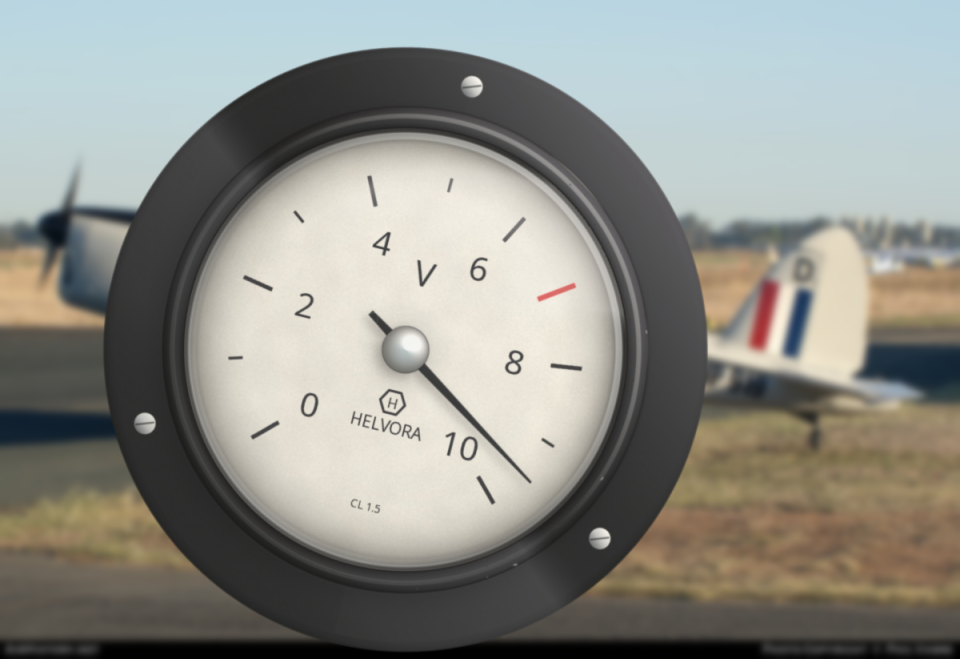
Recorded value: 9.5,V
